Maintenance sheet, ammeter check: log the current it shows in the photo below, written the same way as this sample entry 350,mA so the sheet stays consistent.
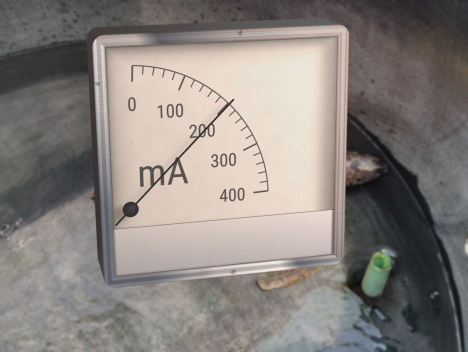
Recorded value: 200,mA
